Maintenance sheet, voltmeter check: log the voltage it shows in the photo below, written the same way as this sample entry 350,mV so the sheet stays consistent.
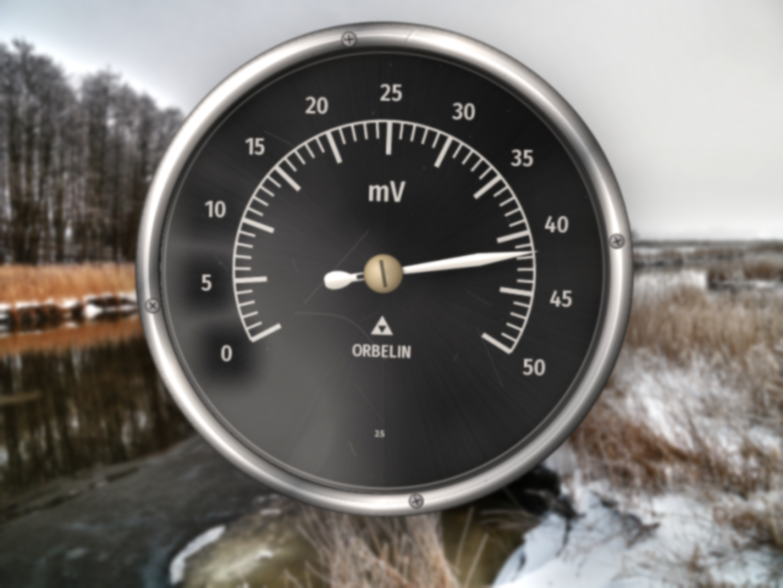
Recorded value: 41.5,mV
